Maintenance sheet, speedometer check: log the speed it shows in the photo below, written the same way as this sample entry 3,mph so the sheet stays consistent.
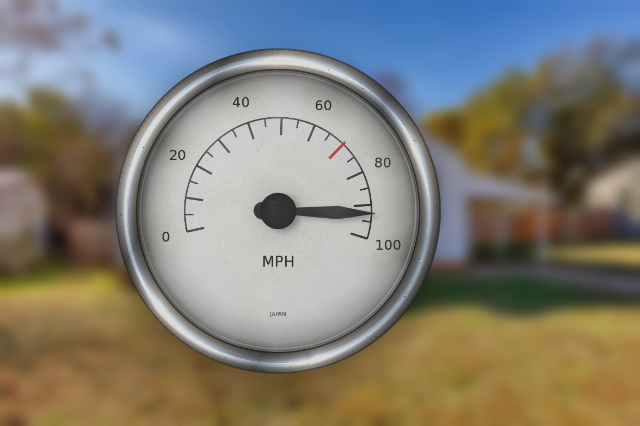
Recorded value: 92.5,mph
